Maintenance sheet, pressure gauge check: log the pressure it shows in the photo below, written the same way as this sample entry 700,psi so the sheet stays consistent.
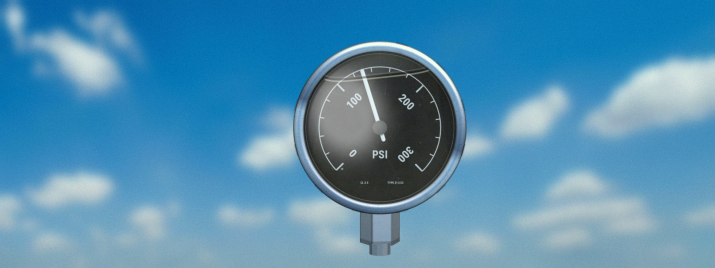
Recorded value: 130,psi
